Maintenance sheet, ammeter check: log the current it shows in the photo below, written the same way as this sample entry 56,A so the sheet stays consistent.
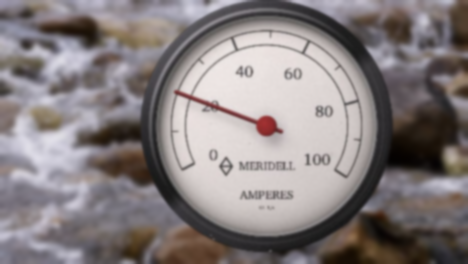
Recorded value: 20,A
